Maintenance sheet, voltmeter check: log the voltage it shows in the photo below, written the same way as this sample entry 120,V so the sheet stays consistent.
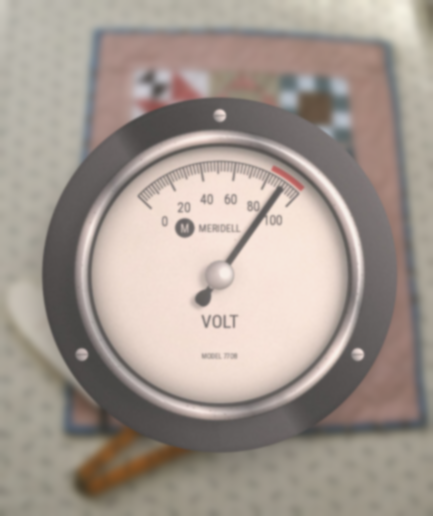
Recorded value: 90,V
